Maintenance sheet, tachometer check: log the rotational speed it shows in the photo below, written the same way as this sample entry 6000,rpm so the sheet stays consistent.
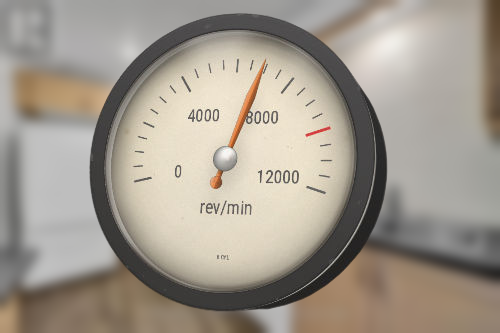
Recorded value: 7000,rpm
